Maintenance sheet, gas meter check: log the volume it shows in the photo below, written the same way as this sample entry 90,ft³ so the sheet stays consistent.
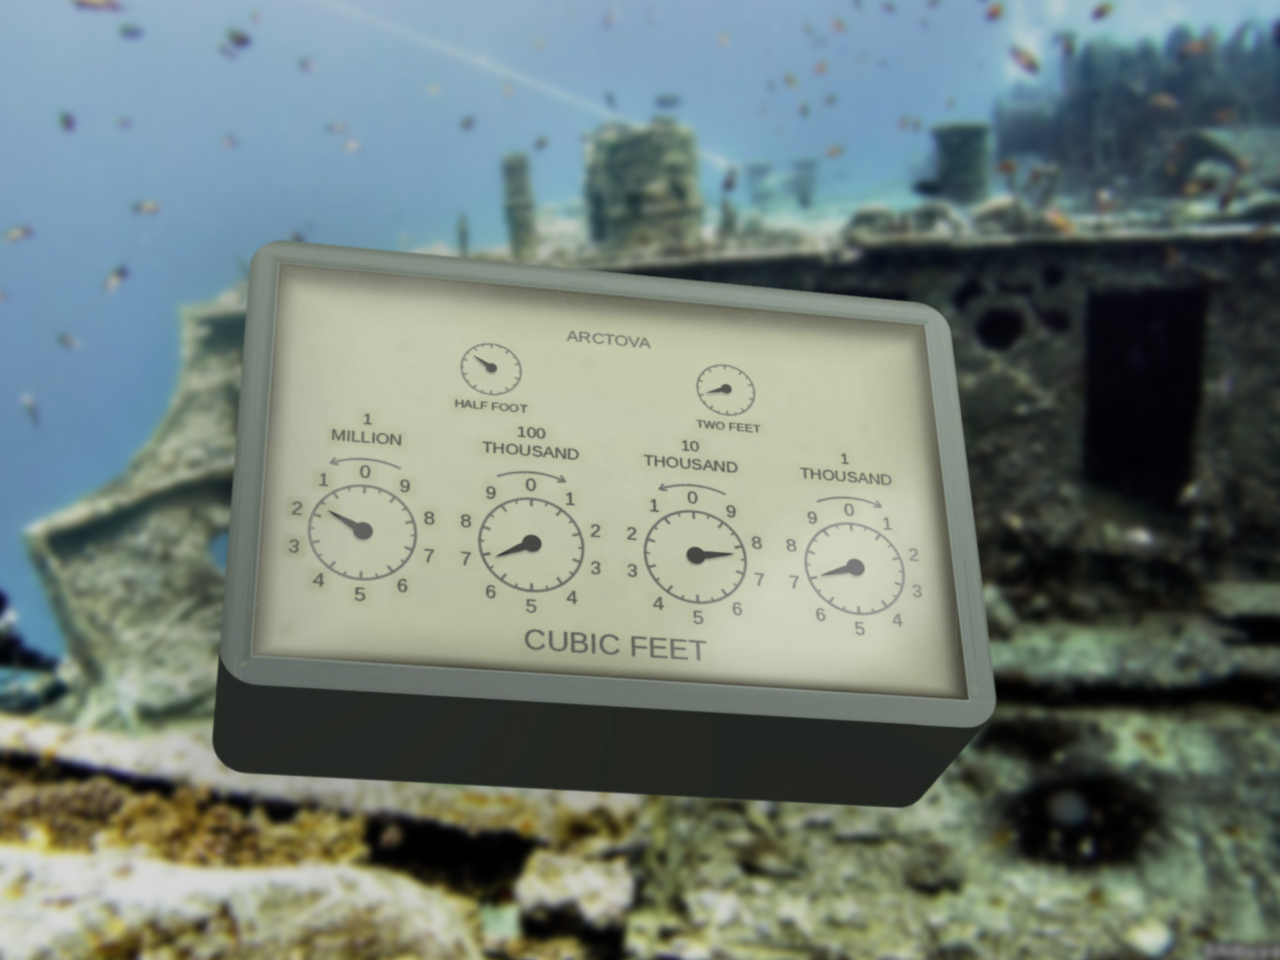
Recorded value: 167700,ft³
